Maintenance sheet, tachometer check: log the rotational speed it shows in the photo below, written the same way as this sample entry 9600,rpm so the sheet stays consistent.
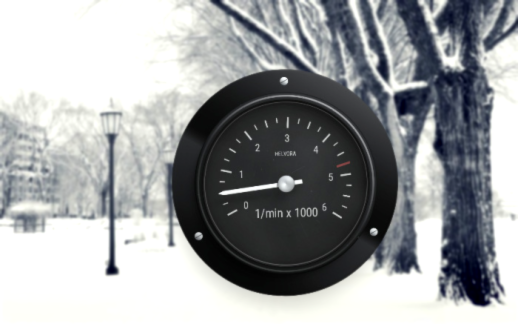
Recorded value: 500,rpm
